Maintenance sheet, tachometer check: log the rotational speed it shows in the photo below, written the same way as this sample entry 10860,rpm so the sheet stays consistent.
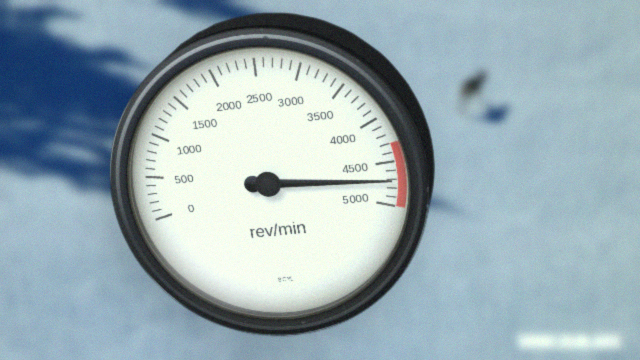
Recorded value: 4700,rpm
